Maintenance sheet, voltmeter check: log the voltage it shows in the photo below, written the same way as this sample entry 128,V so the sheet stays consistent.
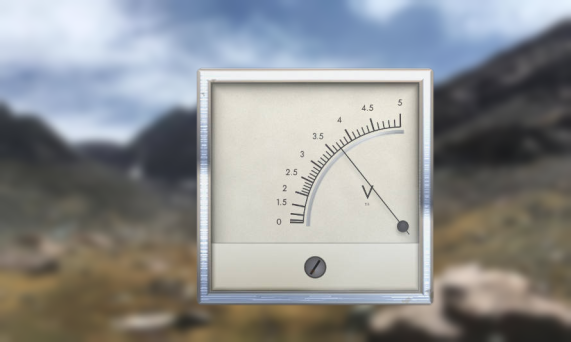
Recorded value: 3.7,V
